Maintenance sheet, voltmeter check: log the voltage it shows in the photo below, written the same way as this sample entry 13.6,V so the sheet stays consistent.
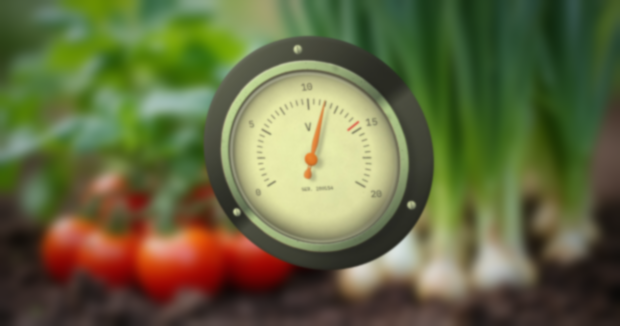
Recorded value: 11.5,V
